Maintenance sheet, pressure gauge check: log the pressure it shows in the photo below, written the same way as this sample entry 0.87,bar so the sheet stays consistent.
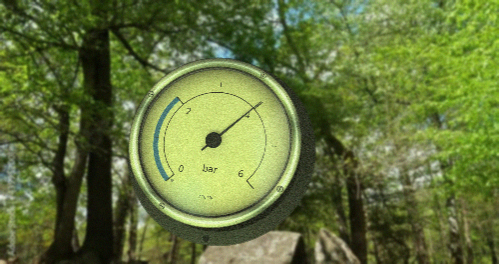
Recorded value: 4,bar
